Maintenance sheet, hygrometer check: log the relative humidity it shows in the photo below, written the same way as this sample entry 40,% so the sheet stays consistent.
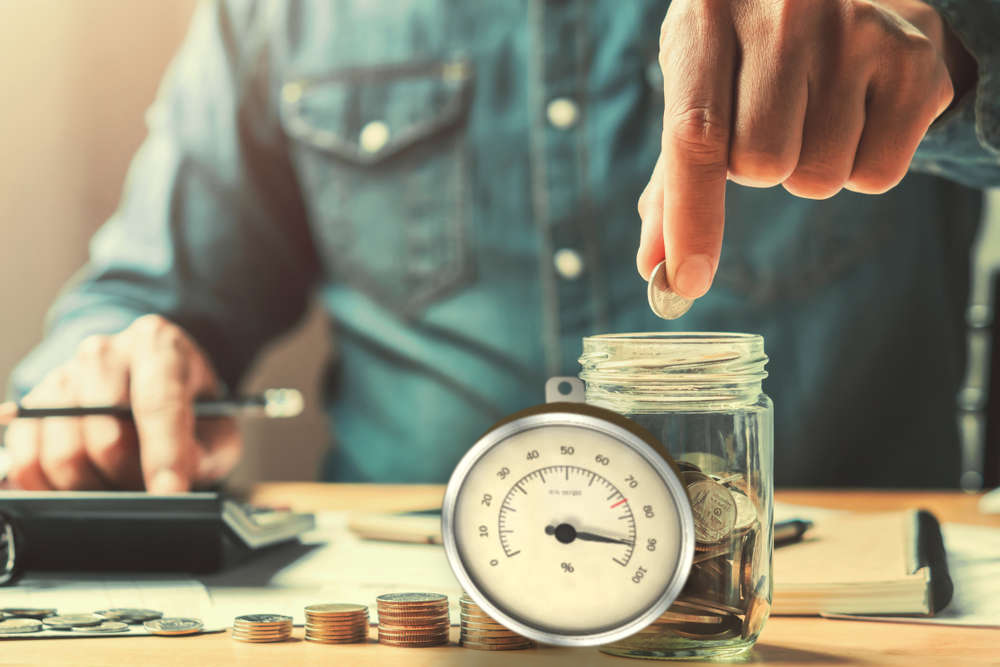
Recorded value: 90,%
